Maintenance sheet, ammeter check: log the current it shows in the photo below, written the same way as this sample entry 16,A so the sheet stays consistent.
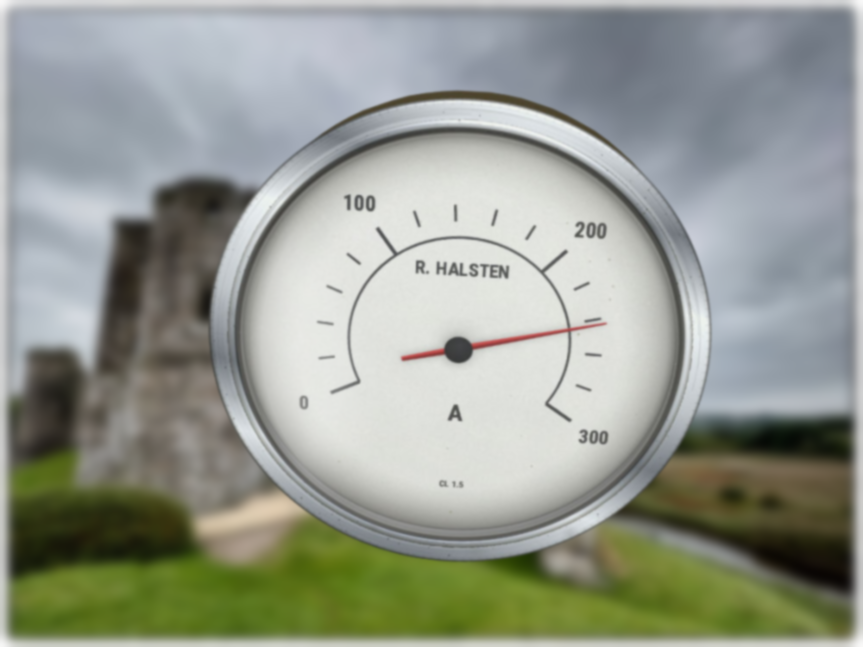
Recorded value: 240,A
